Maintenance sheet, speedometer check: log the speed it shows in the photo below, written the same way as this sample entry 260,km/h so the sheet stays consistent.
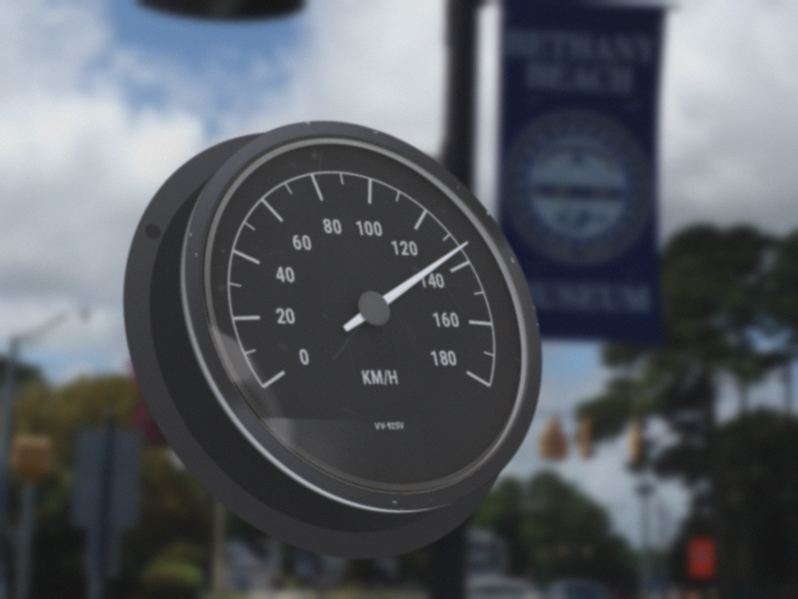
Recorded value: 135,km/h
